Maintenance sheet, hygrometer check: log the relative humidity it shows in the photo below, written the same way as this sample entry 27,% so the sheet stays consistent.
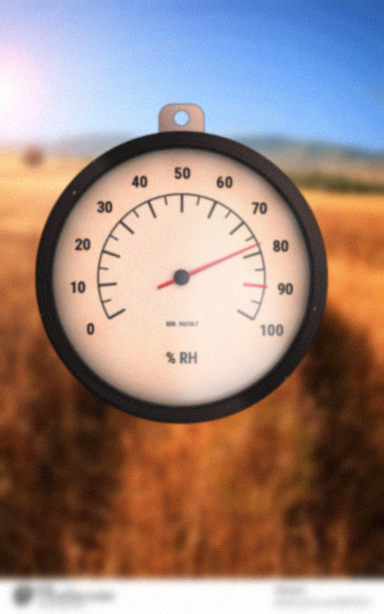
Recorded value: 77.5,%
